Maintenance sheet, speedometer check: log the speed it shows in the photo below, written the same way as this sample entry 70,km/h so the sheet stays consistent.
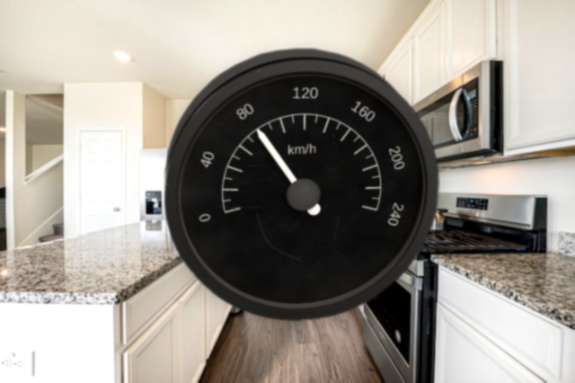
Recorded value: 80,km/h
